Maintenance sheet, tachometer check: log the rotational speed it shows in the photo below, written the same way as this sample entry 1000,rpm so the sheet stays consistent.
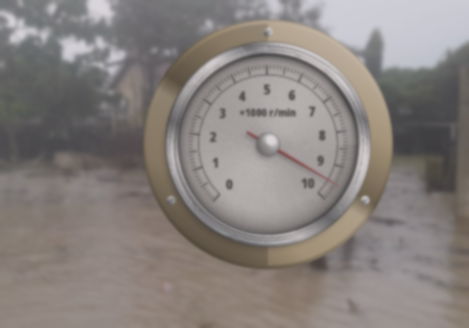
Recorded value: 9500,rpm
